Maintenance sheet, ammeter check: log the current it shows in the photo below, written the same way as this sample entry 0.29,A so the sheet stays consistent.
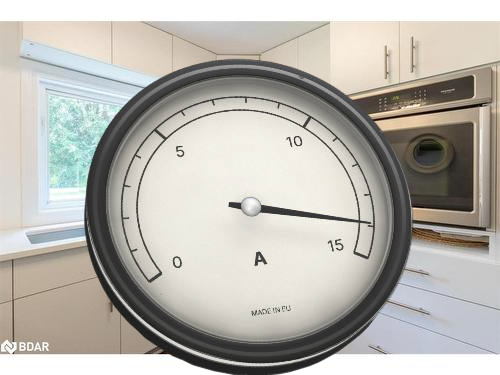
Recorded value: 14,A
